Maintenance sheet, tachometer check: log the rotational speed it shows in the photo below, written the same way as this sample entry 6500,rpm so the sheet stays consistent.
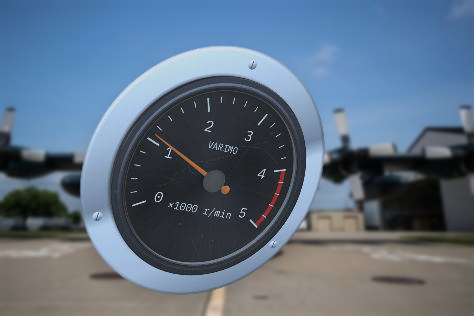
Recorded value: 1100,rpm
